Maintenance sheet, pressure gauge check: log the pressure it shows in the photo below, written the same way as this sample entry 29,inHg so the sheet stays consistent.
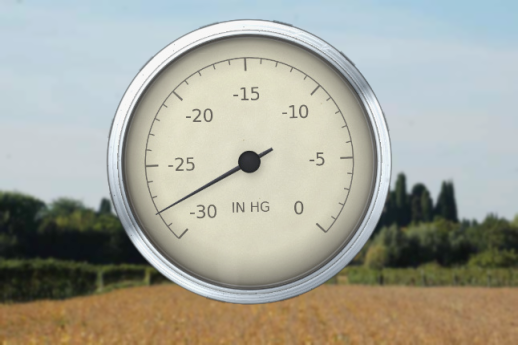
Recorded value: -28,inHg
